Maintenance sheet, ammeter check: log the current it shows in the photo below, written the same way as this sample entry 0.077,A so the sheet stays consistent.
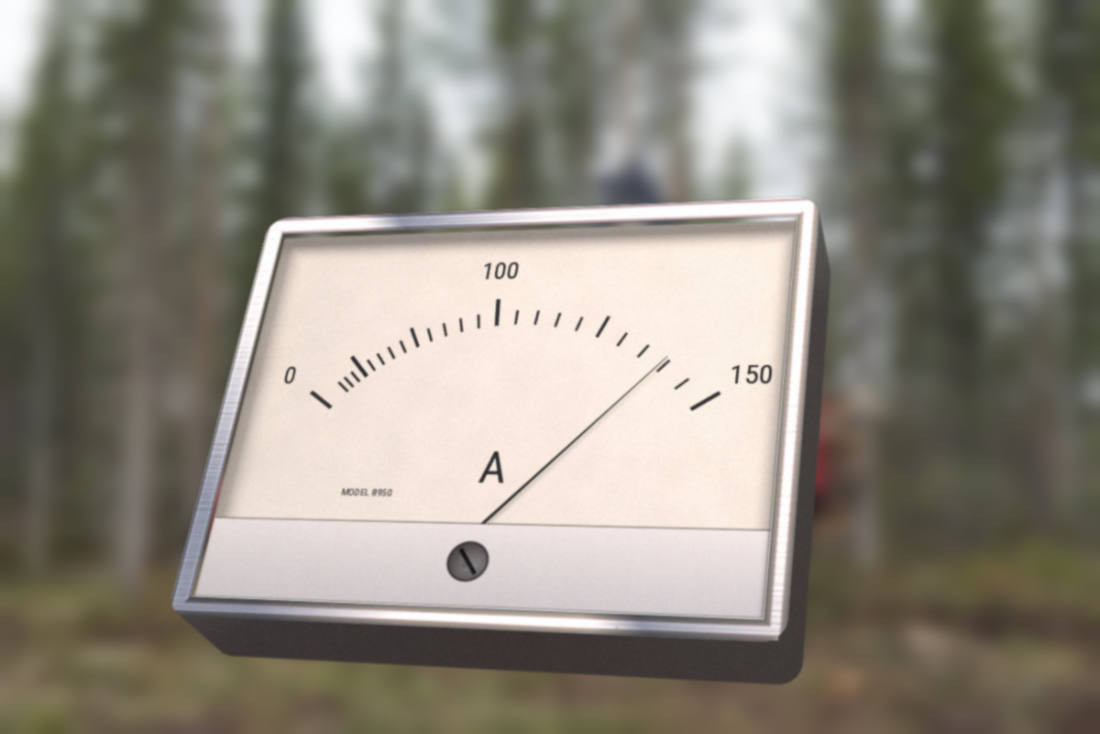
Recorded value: 140,A
